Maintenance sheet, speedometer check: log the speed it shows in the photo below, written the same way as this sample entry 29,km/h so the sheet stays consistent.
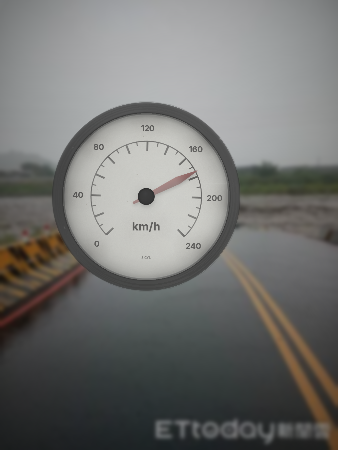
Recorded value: 175,km/h
